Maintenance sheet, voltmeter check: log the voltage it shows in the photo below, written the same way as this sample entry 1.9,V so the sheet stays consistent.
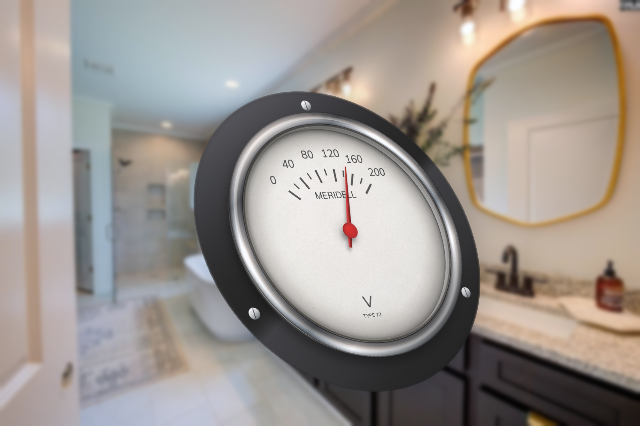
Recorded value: 140,V
